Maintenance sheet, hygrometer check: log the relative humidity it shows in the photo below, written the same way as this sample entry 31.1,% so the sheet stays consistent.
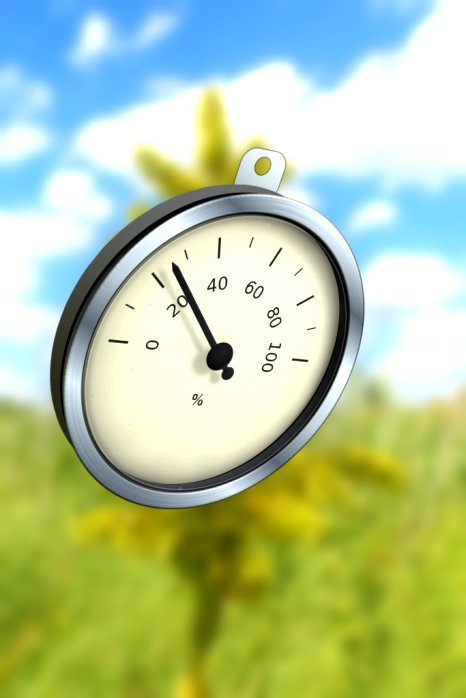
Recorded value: 25,%
